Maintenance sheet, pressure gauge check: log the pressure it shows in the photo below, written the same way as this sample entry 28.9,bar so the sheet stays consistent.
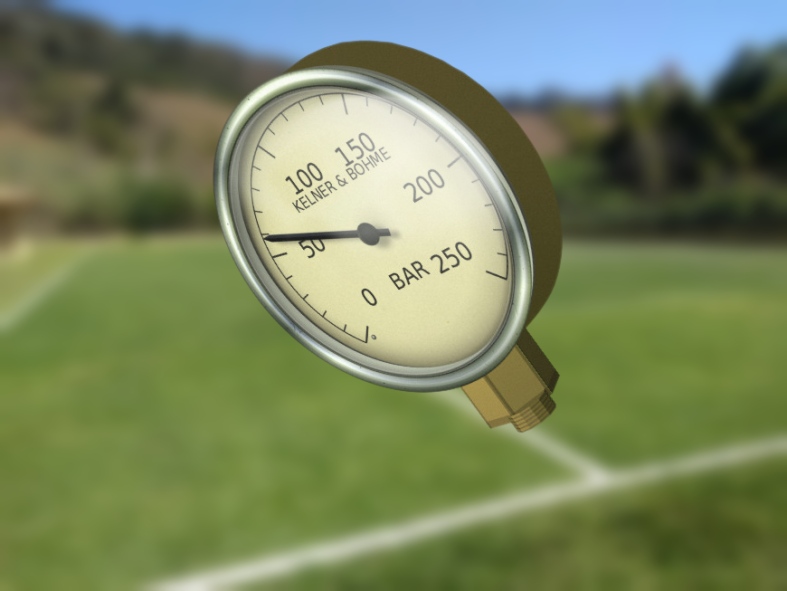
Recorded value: 60,bar
